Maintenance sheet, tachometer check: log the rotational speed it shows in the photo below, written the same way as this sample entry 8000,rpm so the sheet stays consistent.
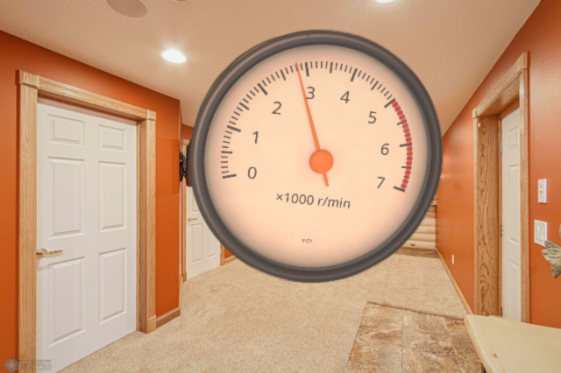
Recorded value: 2800,rpm
